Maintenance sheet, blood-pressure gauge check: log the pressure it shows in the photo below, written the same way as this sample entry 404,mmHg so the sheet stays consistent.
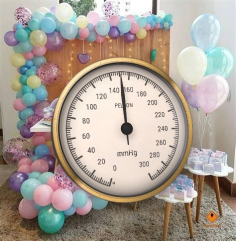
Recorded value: 150,mmHg
